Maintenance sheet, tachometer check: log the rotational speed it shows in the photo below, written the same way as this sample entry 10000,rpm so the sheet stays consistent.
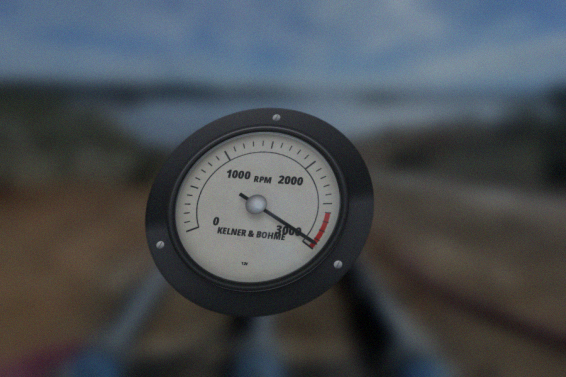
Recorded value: 2950,rpm
